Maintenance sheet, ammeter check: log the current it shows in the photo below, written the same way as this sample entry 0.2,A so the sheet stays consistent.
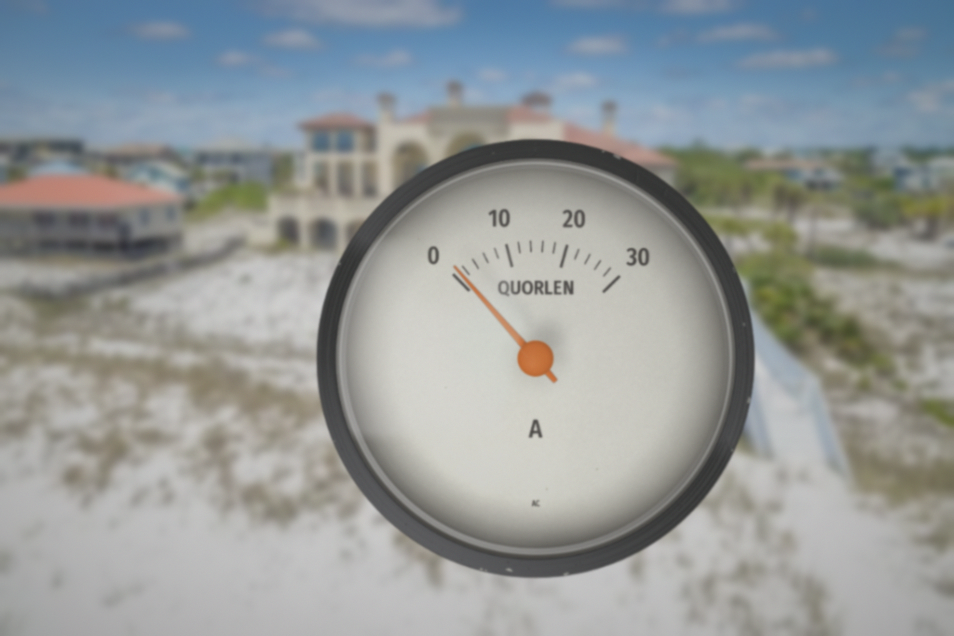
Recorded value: 1,A
